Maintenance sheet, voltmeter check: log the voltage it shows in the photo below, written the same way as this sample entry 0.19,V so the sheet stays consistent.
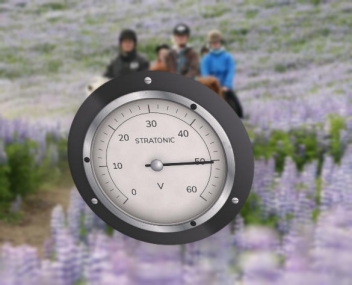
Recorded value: 50,V
